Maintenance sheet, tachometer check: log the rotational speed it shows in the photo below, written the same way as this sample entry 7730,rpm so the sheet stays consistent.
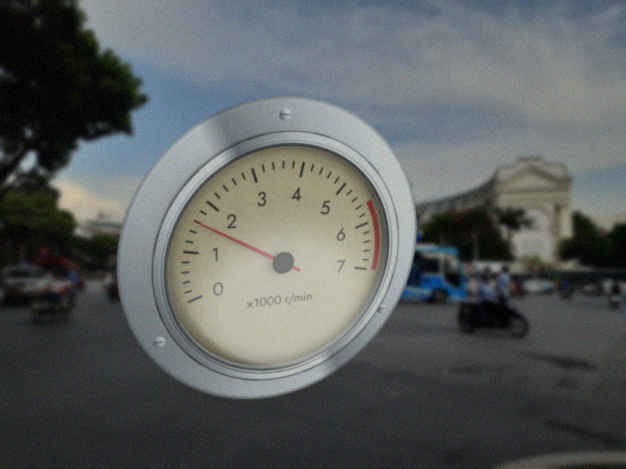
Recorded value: 1600,rpm
